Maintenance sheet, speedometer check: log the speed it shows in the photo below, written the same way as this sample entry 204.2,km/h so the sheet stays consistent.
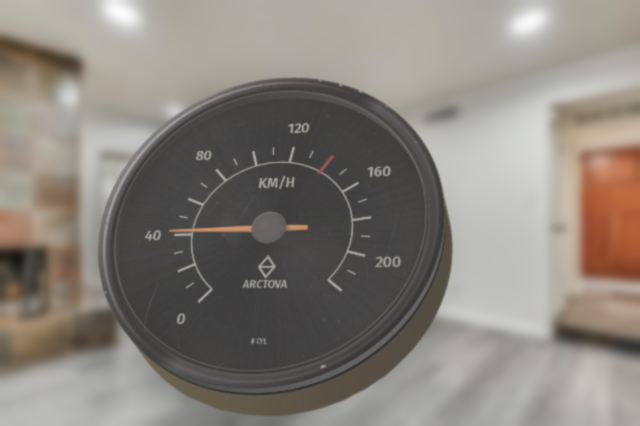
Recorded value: 40,km/h
